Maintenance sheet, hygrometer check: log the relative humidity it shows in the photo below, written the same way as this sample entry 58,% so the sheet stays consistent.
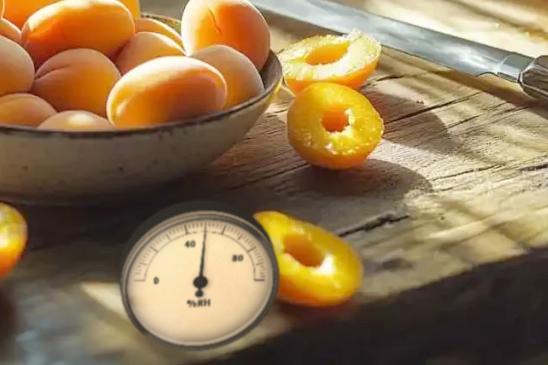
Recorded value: 50,%
